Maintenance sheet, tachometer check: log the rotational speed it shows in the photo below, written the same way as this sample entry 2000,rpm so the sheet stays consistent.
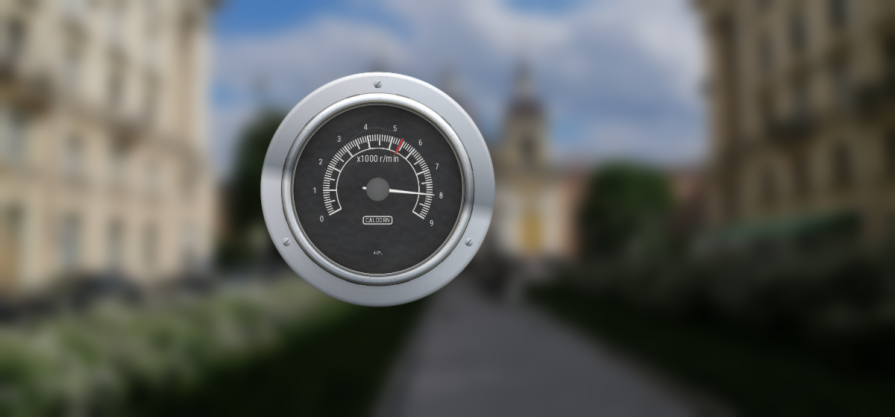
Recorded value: 8000,rpm
